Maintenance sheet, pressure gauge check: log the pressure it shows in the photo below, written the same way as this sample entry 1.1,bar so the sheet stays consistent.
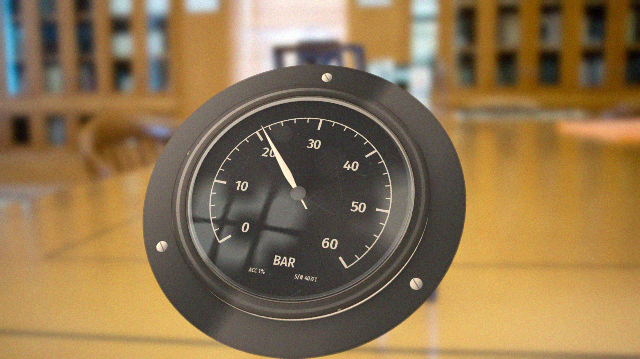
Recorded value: 21,bar
